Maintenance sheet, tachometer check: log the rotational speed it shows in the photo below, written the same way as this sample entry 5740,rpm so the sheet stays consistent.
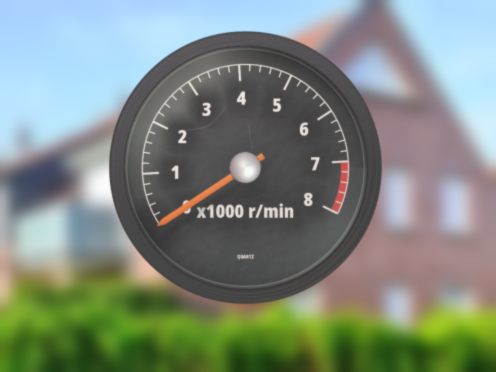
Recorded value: 0,rpm
